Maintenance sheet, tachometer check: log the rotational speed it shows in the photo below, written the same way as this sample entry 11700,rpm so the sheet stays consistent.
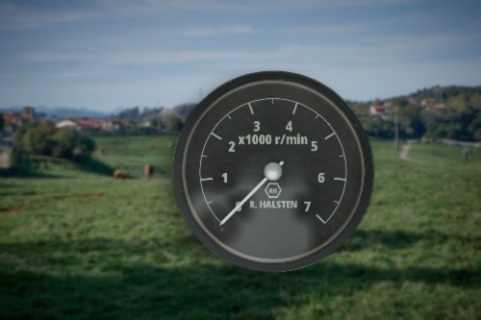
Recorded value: 0,rpm
